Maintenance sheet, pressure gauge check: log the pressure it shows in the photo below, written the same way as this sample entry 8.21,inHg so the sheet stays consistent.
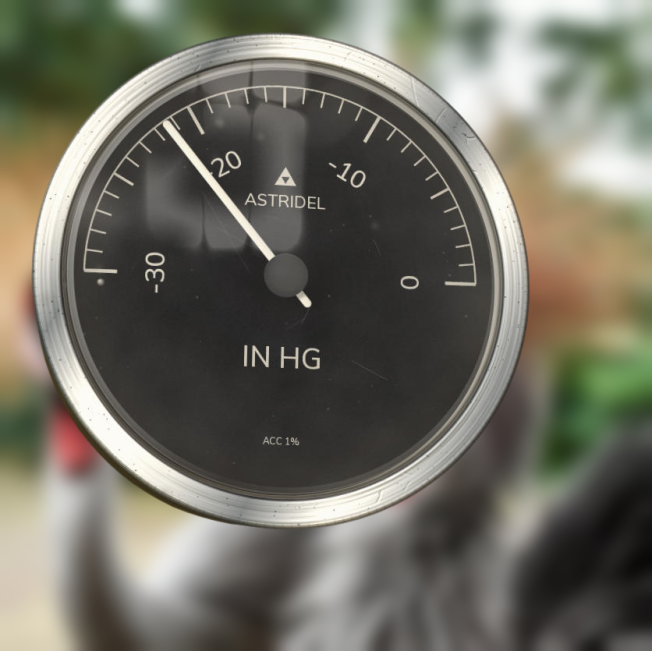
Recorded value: -21.5,inHg
